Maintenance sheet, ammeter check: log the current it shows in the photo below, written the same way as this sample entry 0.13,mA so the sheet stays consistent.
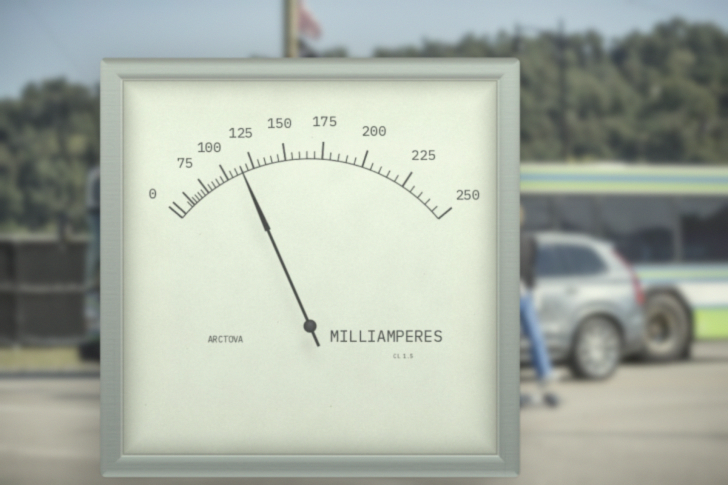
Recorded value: 115,mA
